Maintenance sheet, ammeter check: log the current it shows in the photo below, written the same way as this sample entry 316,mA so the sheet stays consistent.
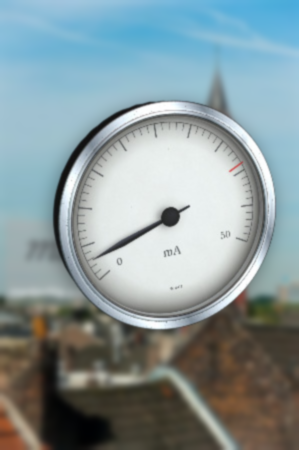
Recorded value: 3,mA
